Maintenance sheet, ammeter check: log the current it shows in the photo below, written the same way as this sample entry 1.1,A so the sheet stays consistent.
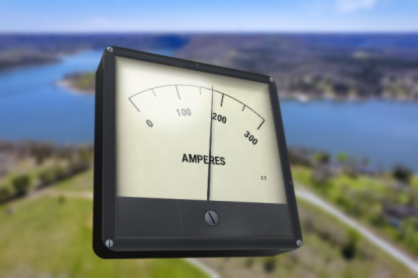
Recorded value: 175,A
